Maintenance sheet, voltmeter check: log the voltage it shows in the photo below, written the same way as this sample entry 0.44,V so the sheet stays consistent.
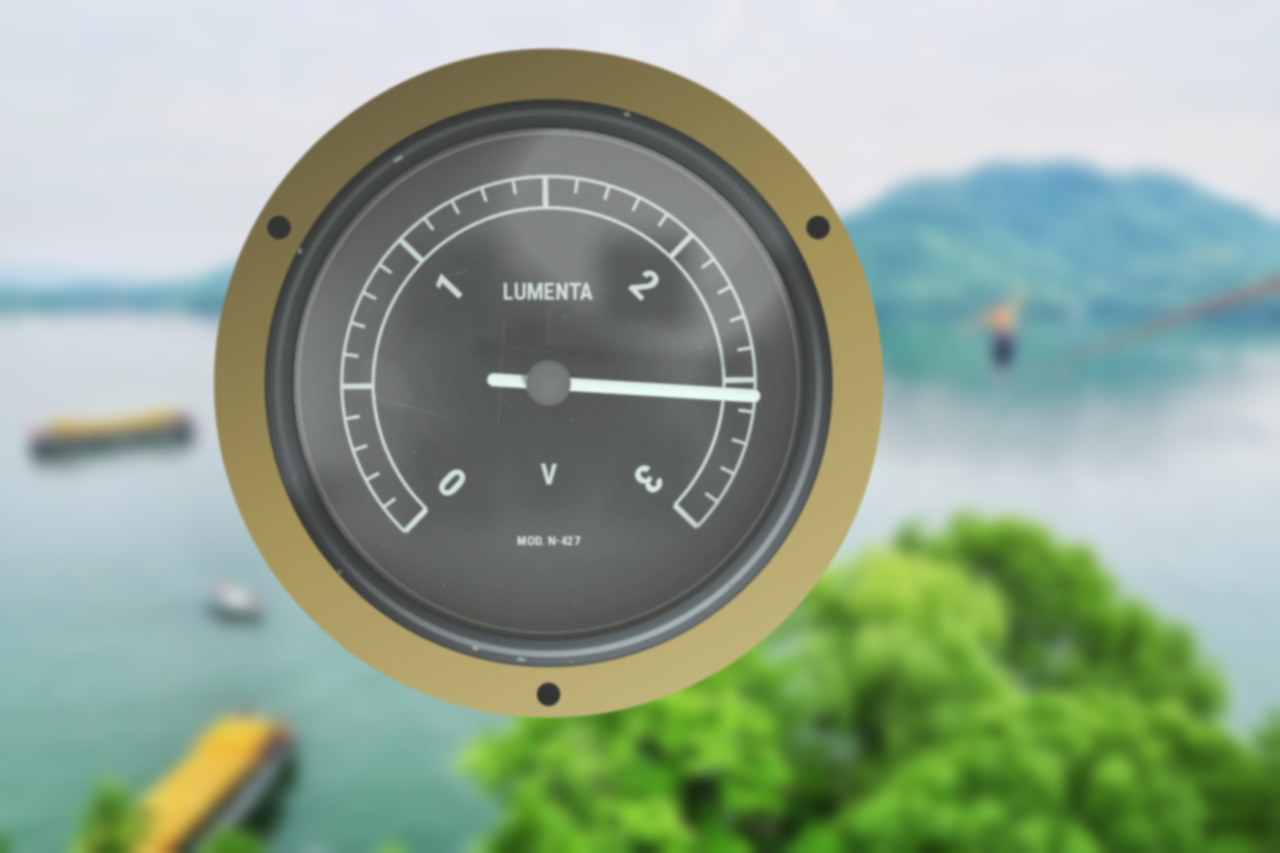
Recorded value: 2.55,V
